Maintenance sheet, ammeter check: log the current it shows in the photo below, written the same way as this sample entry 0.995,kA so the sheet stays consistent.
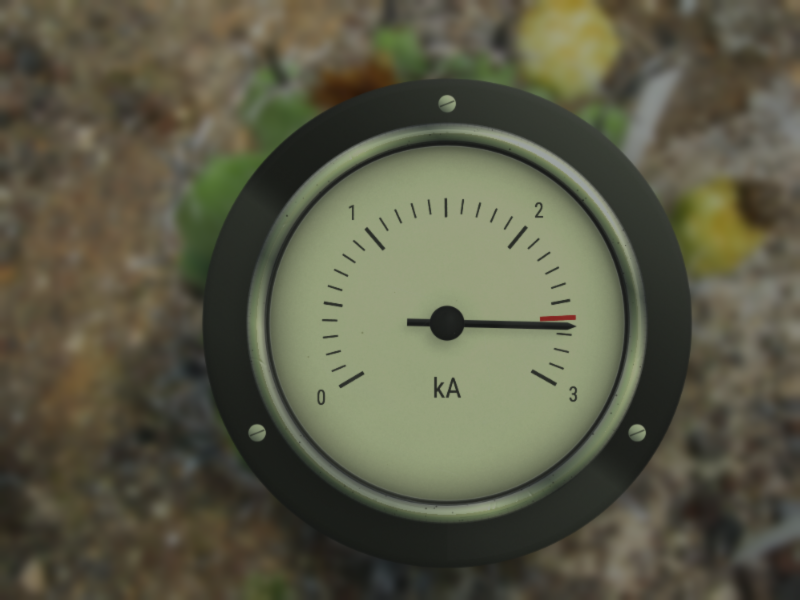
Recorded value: 2.65,kA
